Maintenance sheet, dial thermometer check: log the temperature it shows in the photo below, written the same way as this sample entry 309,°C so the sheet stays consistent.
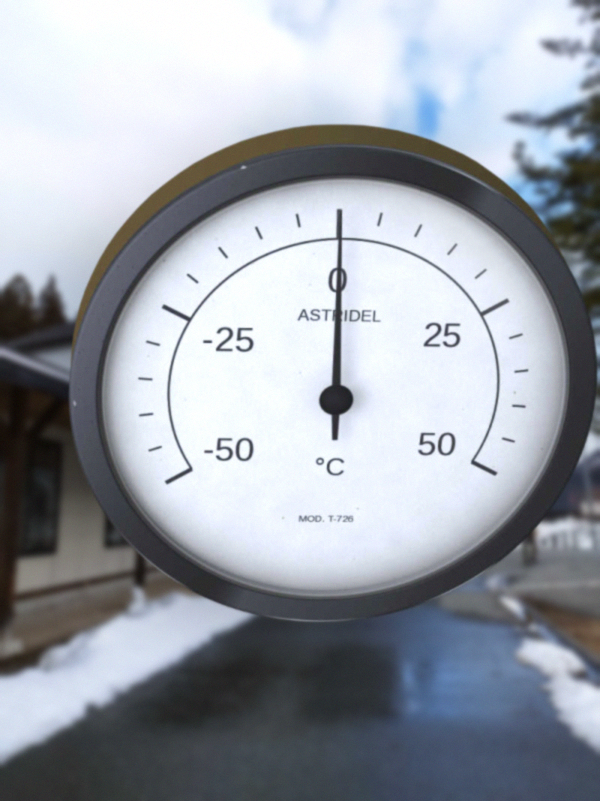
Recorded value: 0,°C
